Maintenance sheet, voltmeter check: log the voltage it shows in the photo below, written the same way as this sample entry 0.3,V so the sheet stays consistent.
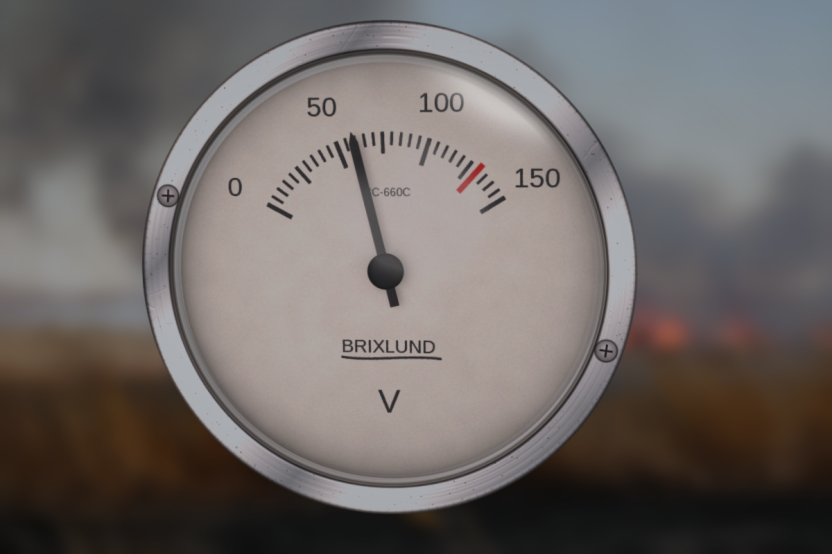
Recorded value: 60,V
